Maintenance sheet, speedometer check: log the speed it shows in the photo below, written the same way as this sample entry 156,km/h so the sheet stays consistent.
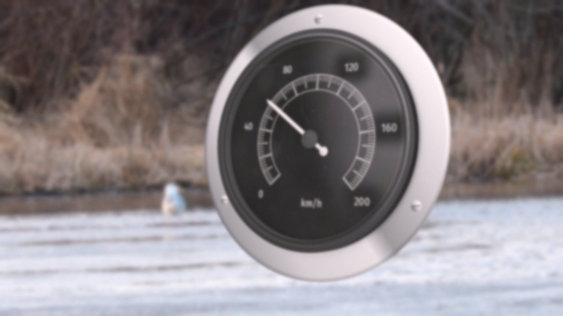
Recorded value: 60,km/h
